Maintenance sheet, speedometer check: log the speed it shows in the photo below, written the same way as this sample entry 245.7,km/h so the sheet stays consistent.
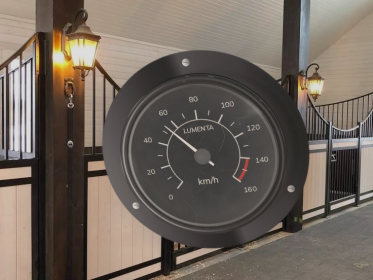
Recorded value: 55,km/h
